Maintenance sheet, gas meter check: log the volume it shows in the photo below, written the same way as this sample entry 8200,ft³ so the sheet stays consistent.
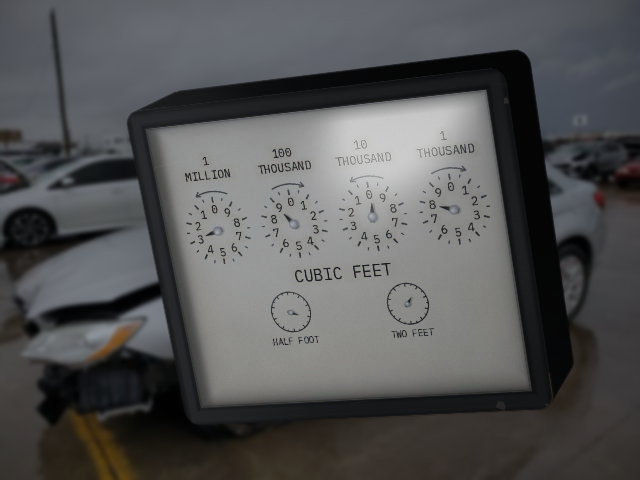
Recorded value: 289800,ft³
